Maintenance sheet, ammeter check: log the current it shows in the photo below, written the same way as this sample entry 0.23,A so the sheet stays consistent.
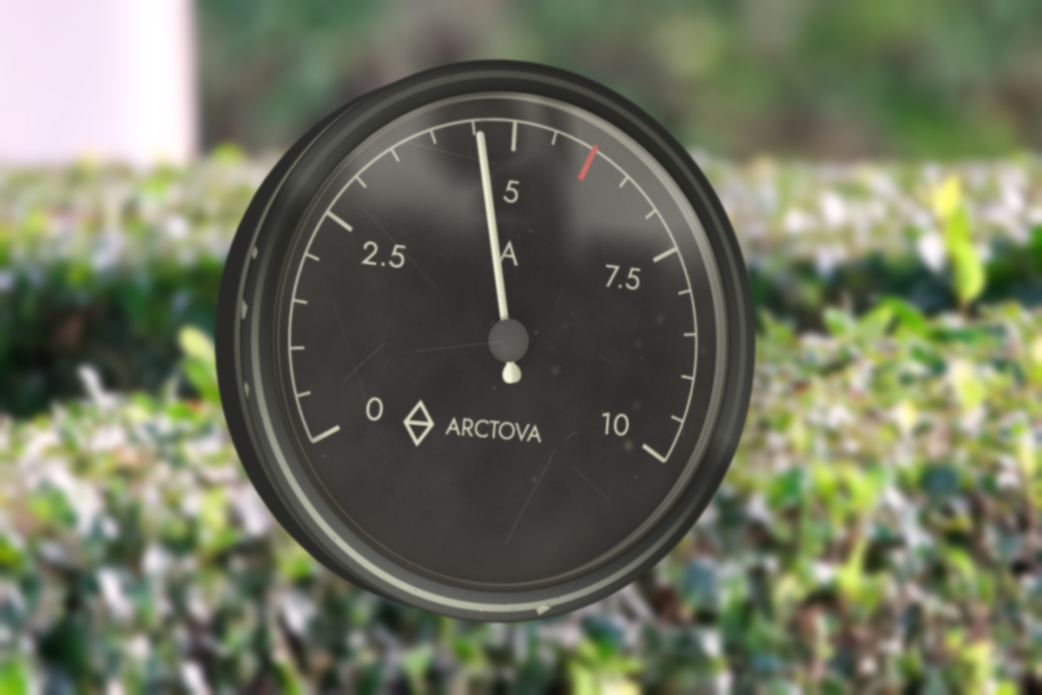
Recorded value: 4.5,A
